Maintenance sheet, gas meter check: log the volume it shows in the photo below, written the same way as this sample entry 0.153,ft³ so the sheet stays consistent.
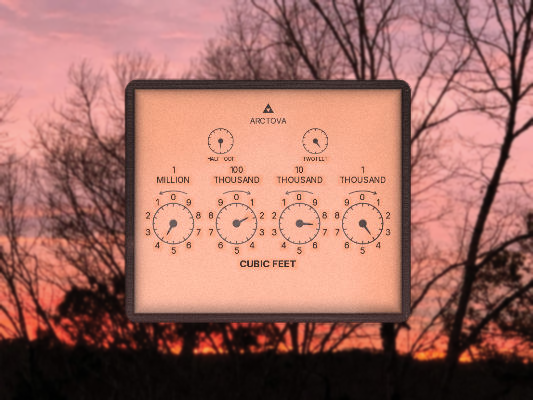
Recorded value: 417400,ft³
